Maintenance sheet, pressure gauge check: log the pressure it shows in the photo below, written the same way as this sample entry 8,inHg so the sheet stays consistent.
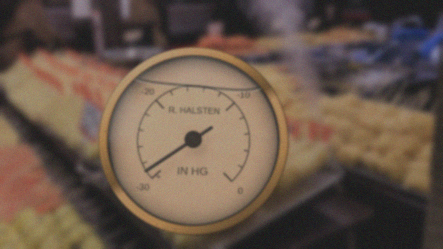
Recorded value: -29,inHg
